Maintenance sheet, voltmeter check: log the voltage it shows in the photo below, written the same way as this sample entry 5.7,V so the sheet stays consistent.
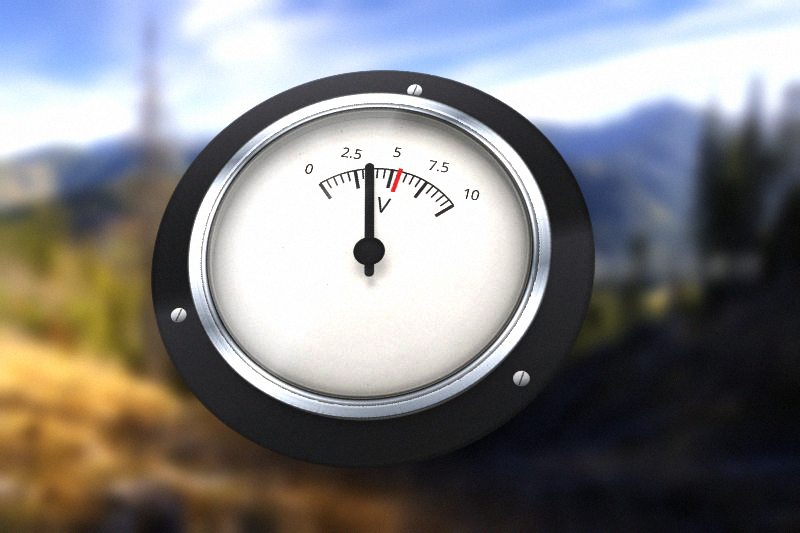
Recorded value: 3.5,V
